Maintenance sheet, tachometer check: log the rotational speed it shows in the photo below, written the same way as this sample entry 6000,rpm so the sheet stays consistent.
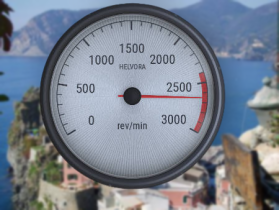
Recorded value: 2650,rpm
